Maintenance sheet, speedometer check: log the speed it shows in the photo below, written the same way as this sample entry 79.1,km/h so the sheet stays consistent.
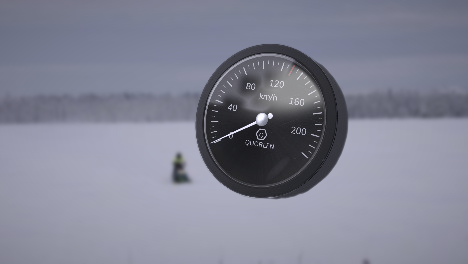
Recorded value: 0,km/h
